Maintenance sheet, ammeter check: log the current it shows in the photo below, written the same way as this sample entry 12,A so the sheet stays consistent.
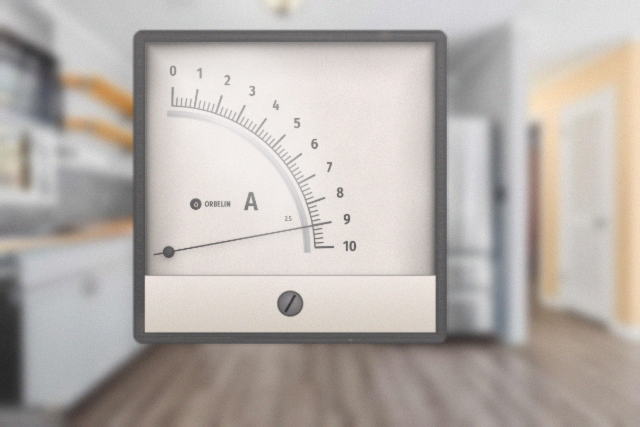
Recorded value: 9,A
